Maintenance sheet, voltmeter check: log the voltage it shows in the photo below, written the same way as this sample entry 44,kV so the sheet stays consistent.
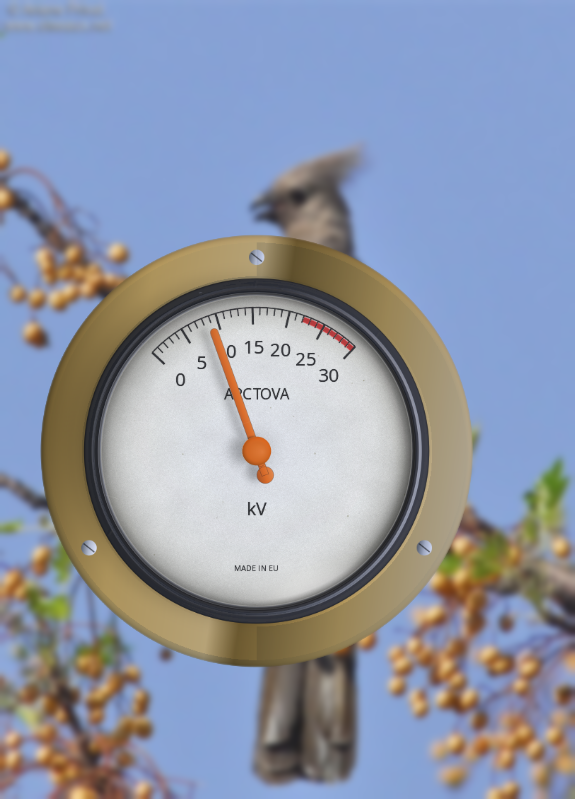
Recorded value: 9,kV
